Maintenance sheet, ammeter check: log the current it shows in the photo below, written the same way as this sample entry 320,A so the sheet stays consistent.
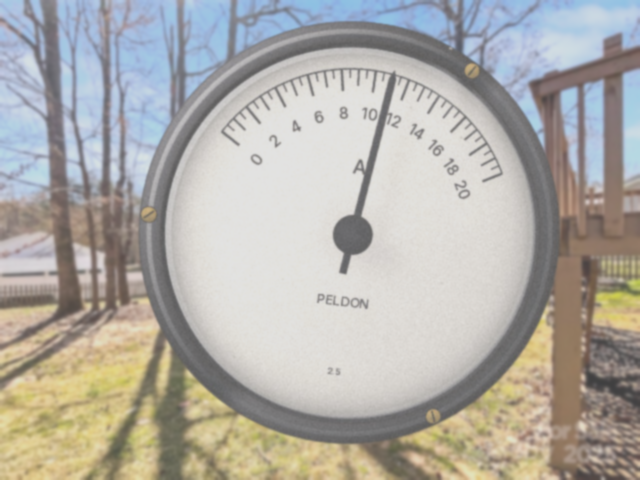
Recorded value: 11,A
